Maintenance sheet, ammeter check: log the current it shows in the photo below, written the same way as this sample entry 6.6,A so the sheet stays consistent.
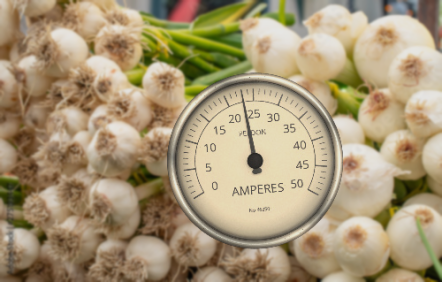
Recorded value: 23,A
